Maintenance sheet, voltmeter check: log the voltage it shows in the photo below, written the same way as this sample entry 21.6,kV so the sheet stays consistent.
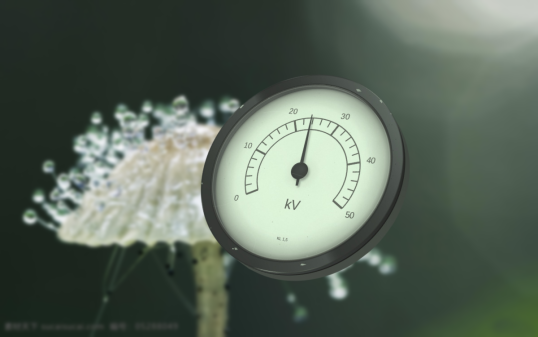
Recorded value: 24,kV
